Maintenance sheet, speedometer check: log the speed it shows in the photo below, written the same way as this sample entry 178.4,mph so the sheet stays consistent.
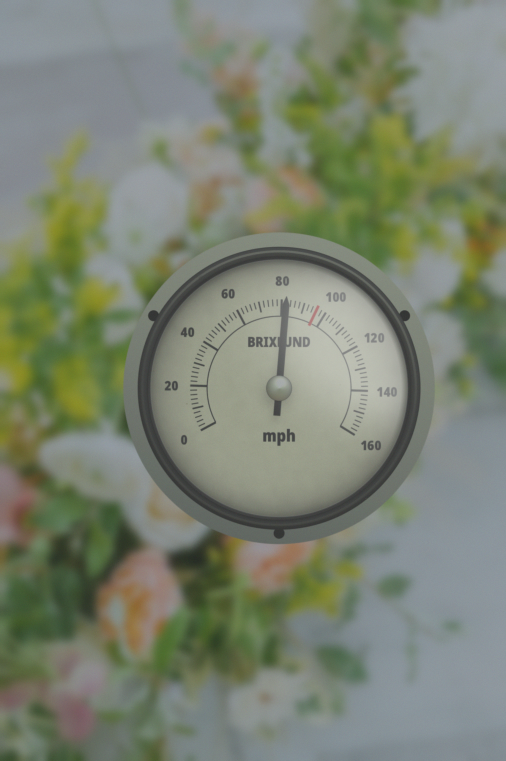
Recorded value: 82,mph
